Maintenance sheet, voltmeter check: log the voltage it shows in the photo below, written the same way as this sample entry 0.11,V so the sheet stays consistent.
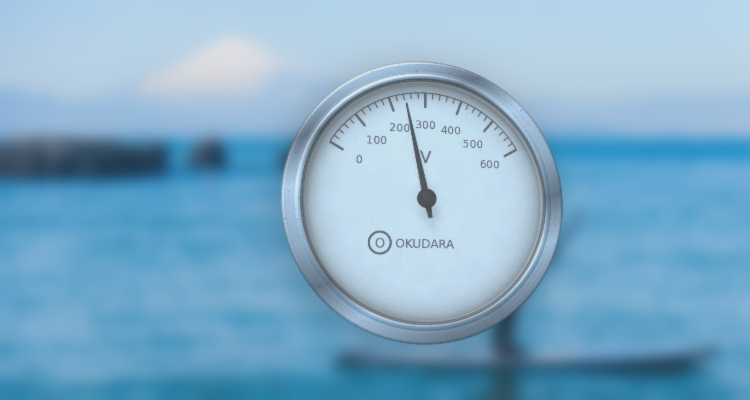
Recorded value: 240,V
